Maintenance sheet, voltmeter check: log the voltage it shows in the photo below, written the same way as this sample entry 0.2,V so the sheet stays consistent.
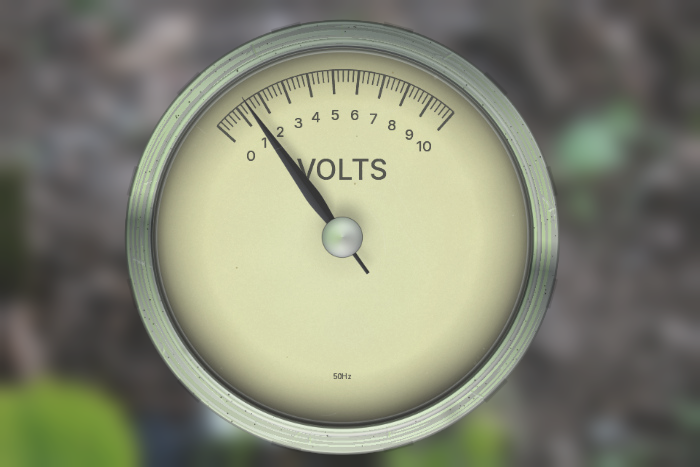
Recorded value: 1.4,V
